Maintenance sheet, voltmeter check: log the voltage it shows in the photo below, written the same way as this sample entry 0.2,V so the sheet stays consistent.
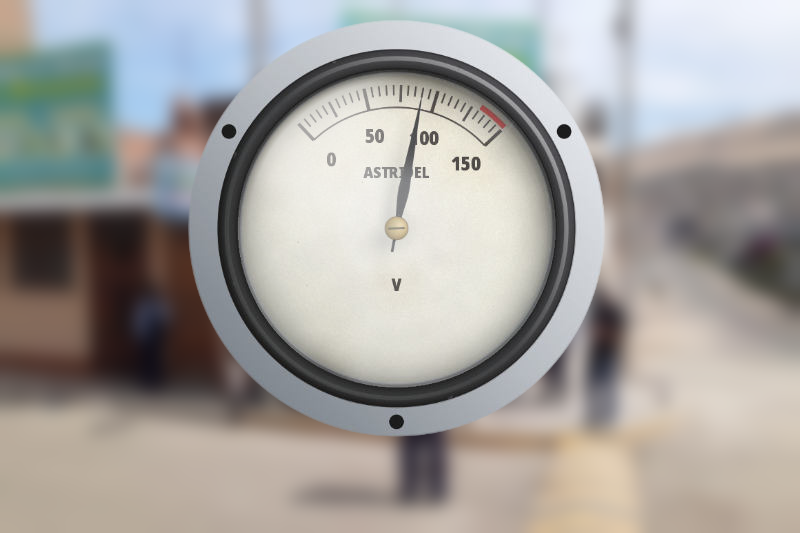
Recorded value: 90,V
